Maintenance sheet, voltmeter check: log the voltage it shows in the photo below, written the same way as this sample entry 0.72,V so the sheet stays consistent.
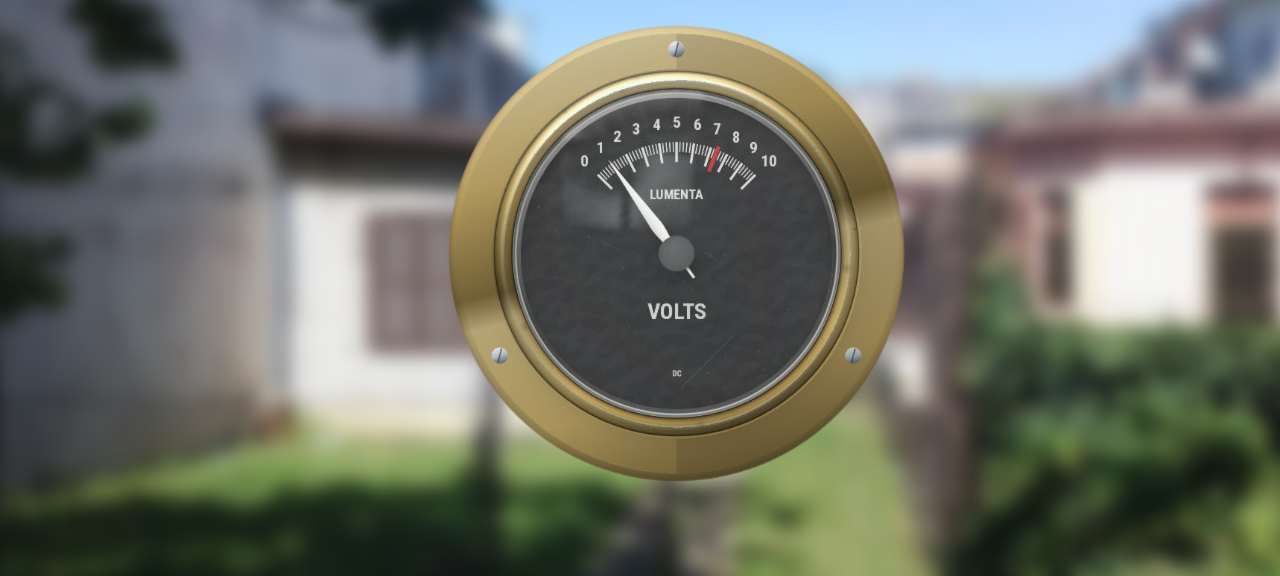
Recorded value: 1,V
